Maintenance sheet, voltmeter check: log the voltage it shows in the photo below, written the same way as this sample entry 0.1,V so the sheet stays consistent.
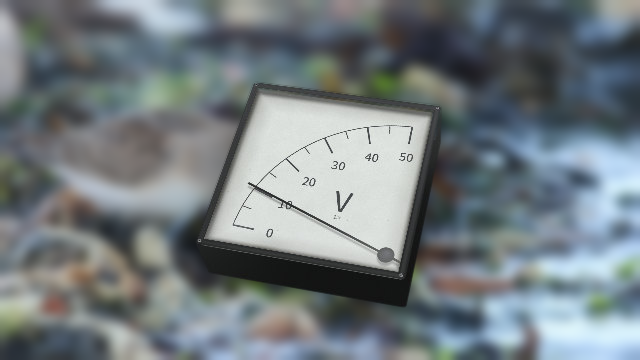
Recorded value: 10,V
